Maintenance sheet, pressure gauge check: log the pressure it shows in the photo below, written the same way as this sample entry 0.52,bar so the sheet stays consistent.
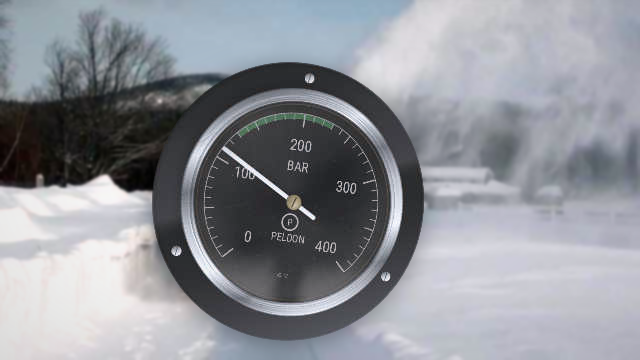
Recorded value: 110,bar
